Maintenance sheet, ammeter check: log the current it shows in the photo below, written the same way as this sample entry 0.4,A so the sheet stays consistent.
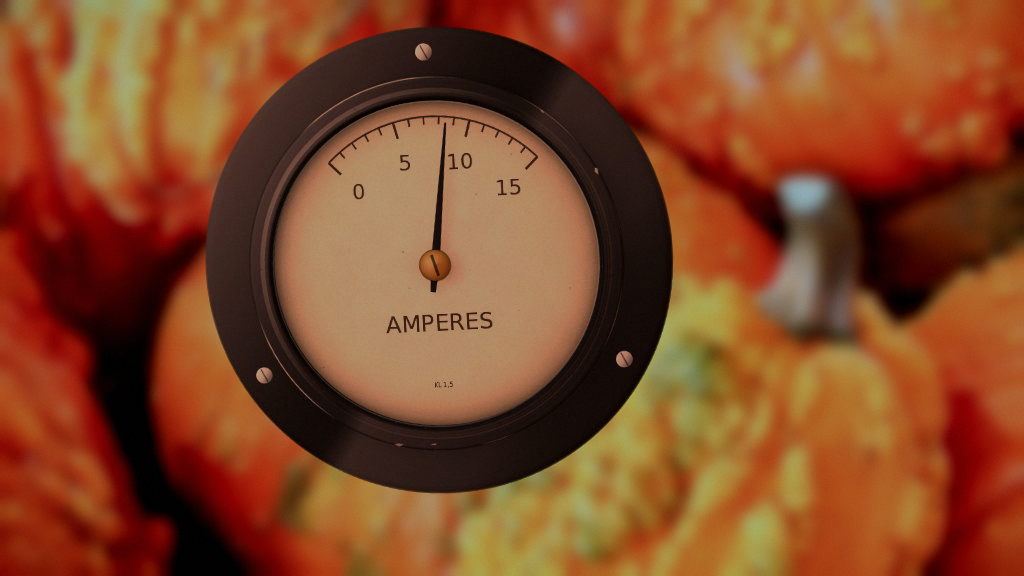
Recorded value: 8.5,A
